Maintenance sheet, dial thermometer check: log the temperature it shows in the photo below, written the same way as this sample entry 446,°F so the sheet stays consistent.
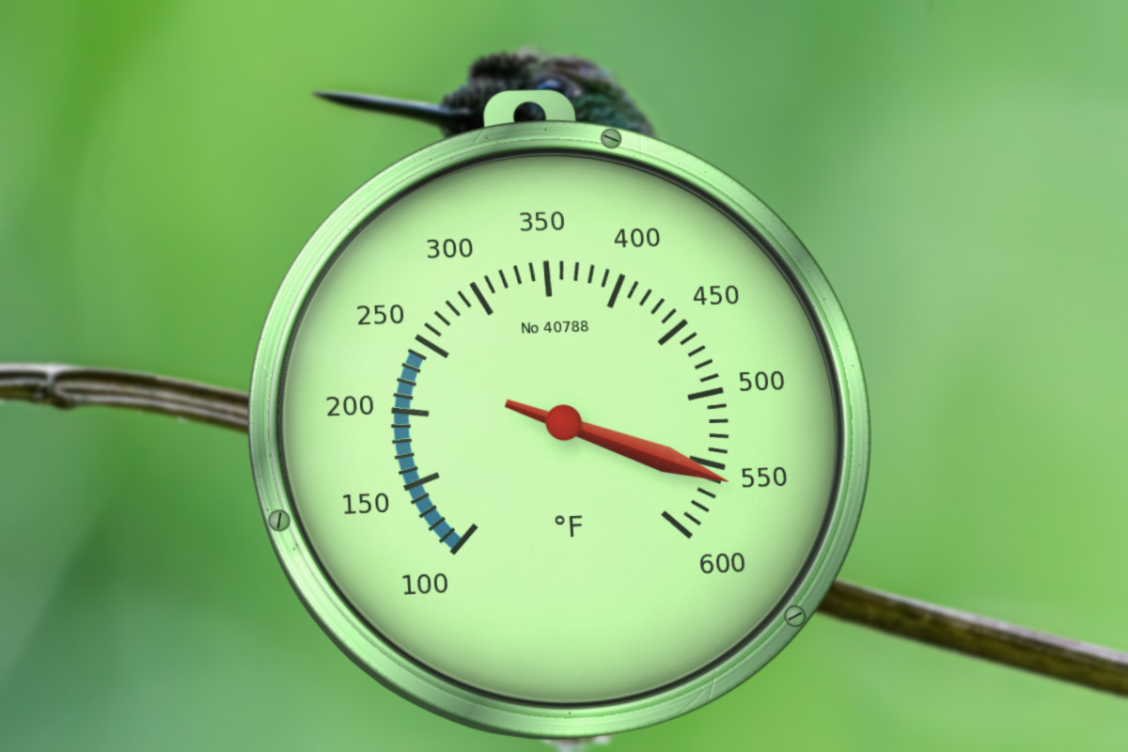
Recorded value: 560,°F
